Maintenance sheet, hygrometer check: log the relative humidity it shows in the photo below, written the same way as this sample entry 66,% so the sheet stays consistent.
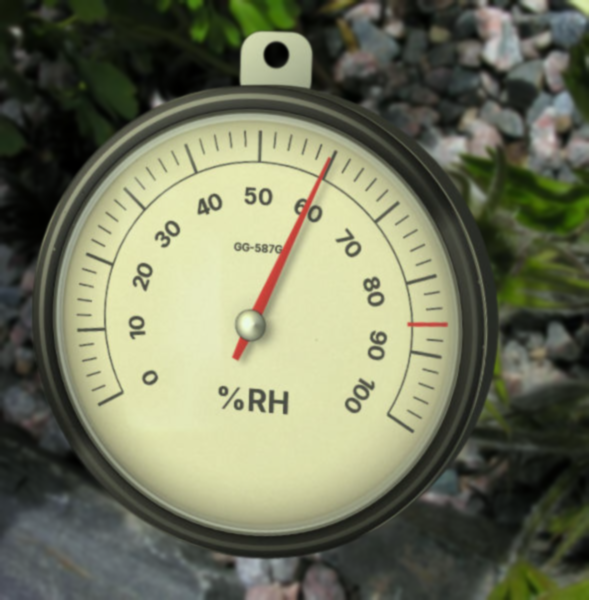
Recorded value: 60,%
